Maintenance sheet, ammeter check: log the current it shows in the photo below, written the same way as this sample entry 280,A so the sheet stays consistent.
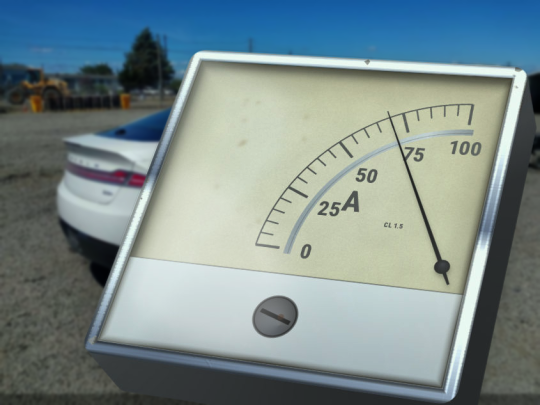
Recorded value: 70,A
